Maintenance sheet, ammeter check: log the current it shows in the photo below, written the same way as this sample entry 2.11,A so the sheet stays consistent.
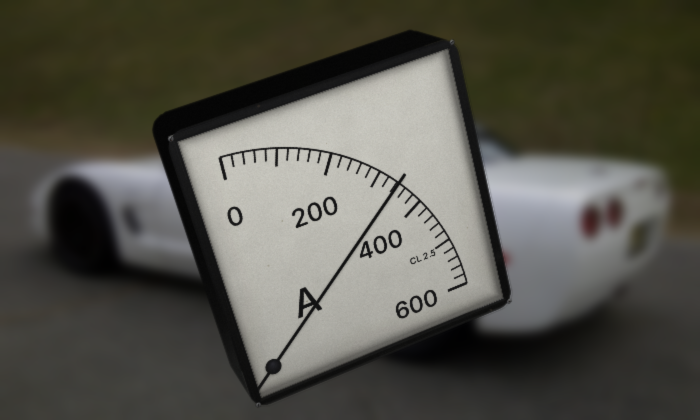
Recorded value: 340,A
